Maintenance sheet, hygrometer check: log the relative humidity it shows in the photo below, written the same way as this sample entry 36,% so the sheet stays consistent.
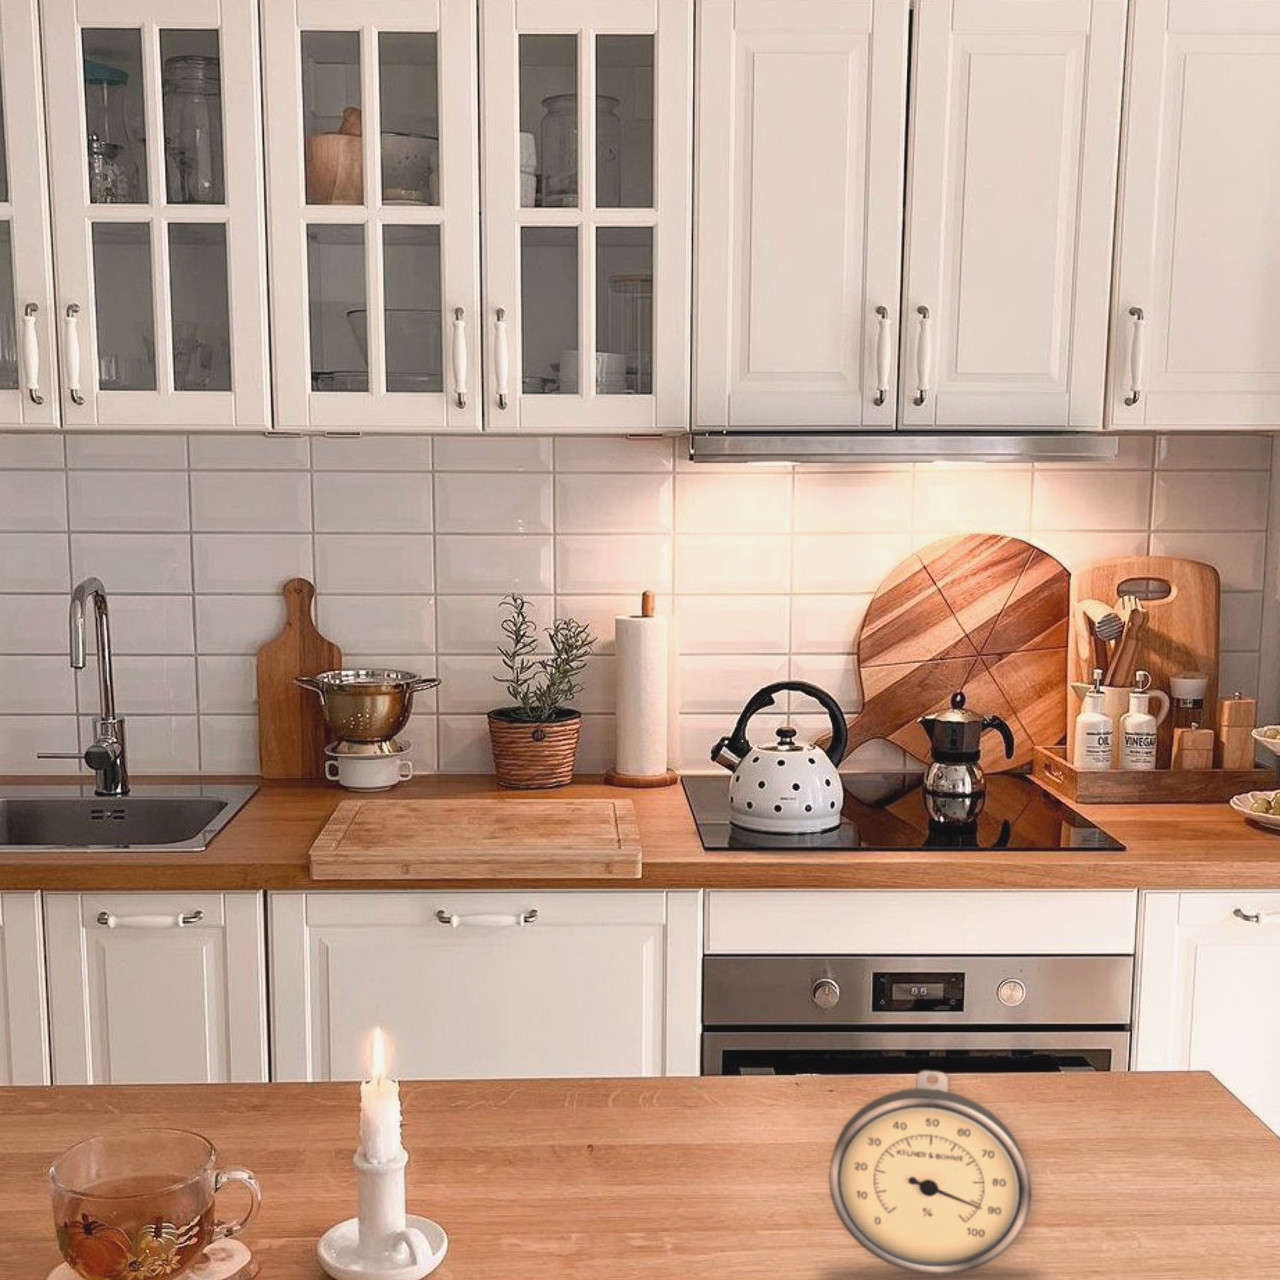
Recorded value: 90,%
